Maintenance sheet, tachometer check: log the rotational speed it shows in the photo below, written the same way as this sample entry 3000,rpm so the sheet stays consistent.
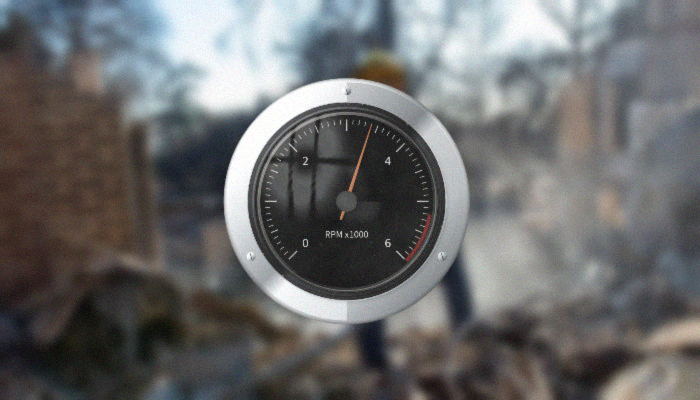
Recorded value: 3400,rpm
